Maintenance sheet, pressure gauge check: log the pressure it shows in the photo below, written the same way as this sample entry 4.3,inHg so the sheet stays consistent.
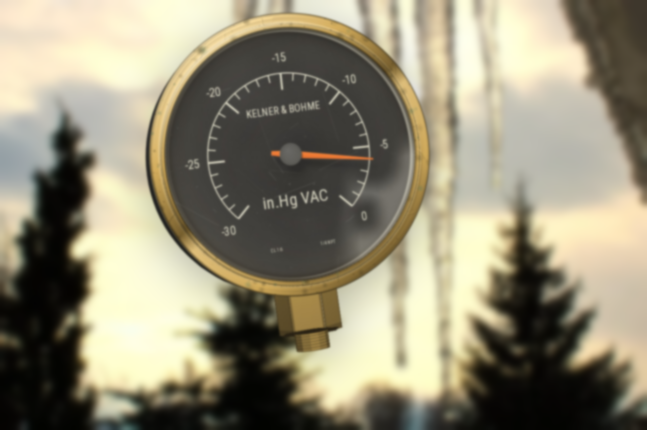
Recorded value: -4,inHg
